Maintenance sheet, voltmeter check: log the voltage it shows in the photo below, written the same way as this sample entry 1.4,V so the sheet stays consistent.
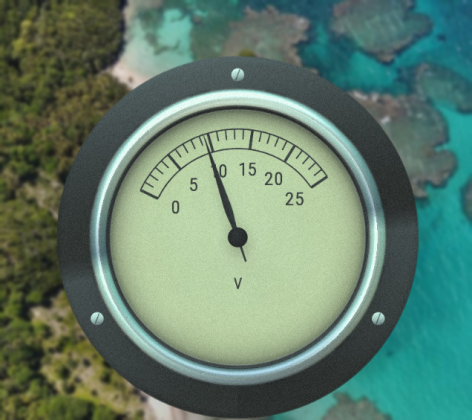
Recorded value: 9.5,V
